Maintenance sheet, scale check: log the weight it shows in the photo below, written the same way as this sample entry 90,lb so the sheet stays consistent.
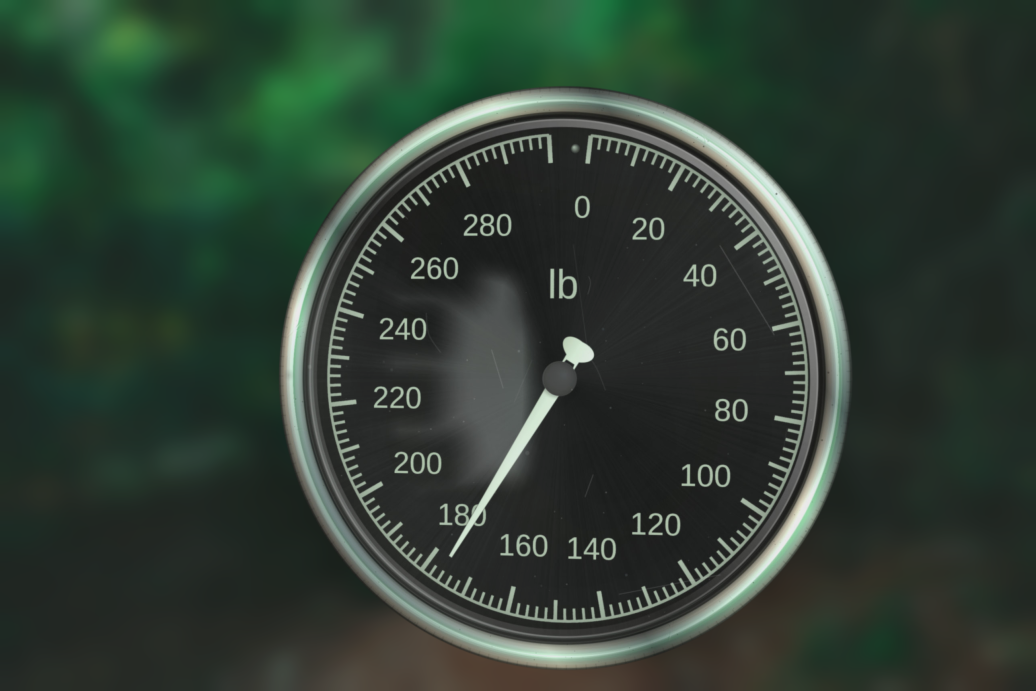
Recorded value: 176,lb
